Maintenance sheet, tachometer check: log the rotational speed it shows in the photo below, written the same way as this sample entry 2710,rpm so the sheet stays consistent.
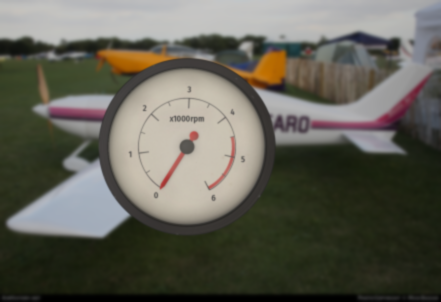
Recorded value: 0,rpm
